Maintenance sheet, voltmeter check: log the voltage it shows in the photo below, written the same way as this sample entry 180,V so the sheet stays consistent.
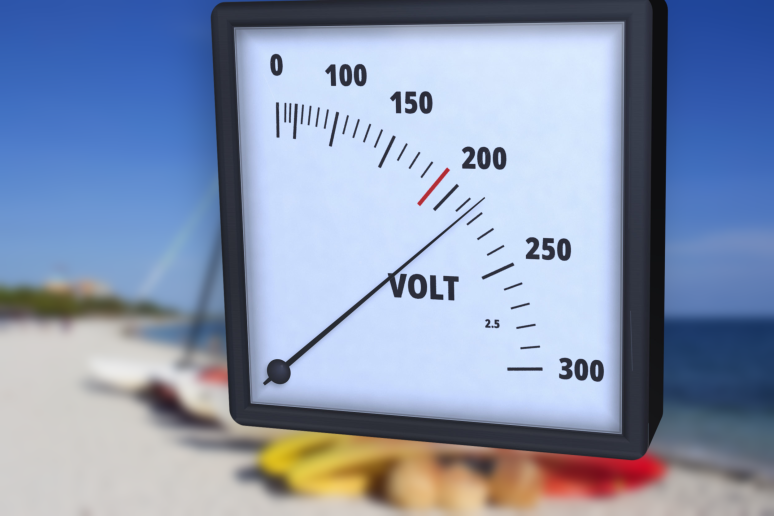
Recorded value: 215,V
